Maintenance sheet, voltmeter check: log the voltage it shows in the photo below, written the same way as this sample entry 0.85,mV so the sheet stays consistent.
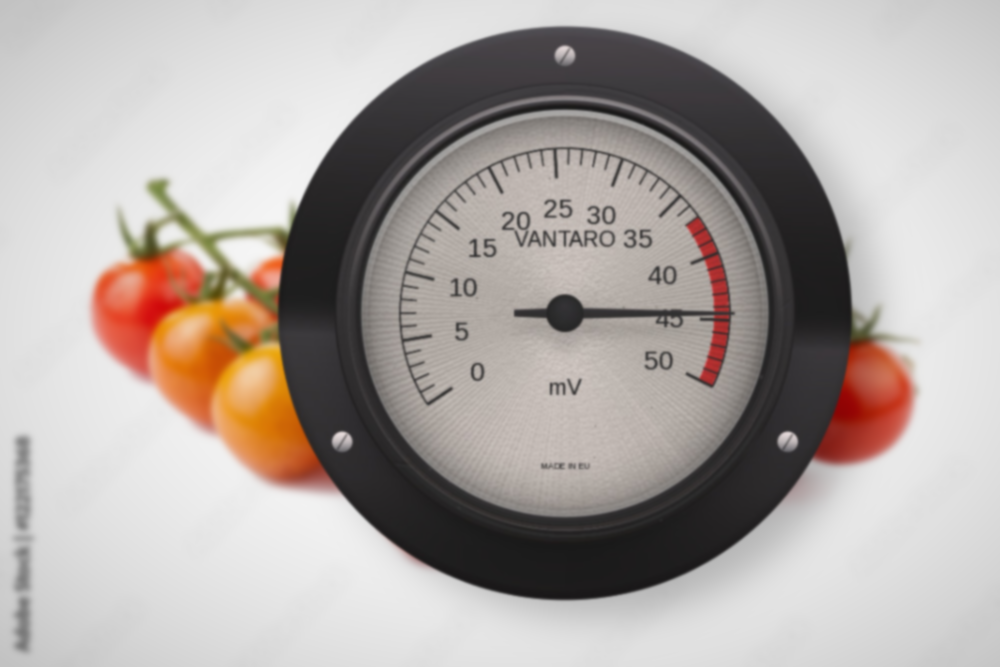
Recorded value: 44.5,mV
